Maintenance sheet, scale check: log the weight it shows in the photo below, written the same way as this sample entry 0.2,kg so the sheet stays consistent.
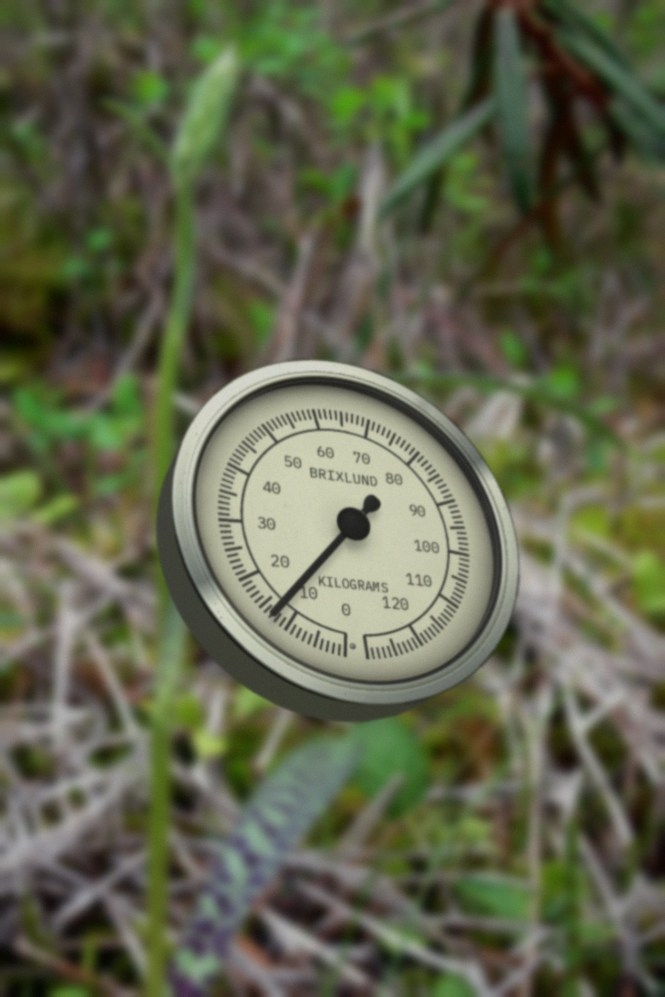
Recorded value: 13,kg
